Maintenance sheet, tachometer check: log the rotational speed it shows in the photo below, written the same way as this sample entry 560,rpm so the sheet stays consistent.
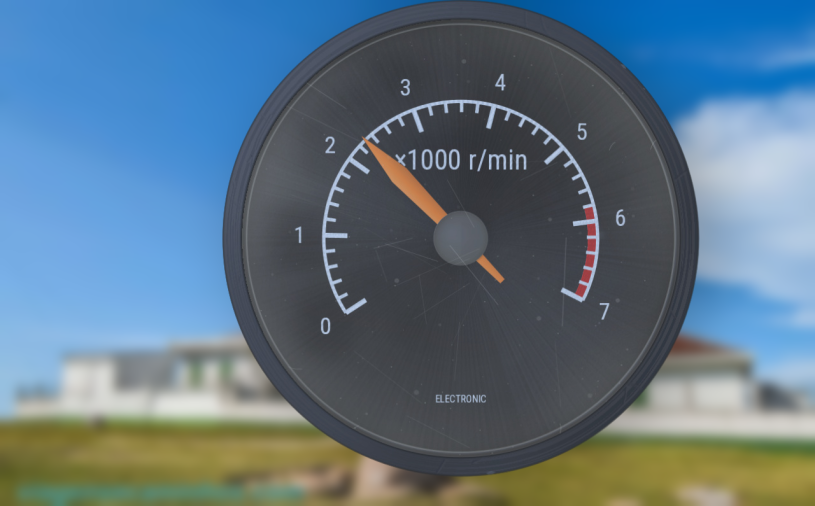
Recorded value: 2300,rpm
